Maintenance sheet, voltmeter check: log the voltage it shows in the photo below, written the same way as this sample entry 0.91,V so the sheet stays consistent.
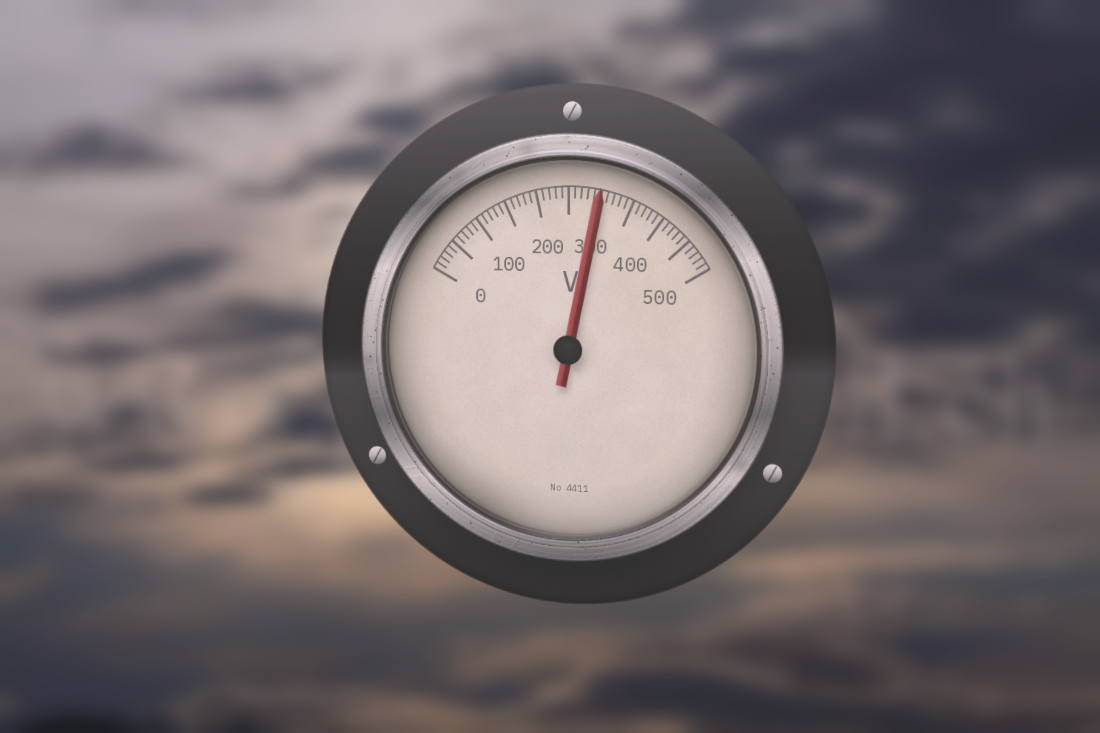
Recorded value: 300,V
